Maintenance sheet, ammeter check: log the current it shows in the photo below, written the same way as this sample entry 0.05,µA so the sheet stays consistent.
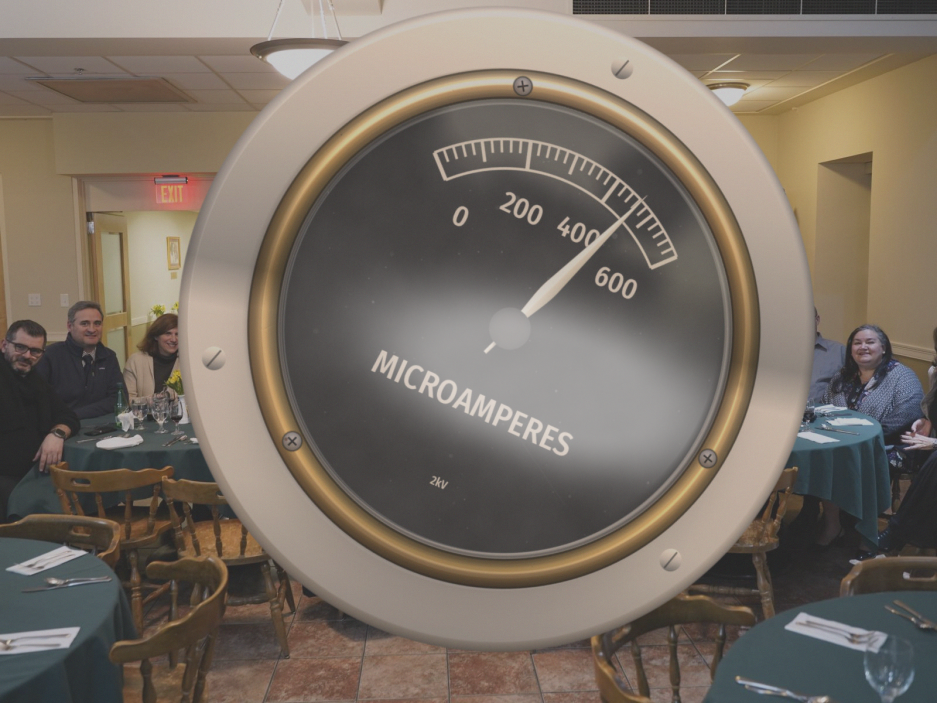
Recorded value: 460,µA
